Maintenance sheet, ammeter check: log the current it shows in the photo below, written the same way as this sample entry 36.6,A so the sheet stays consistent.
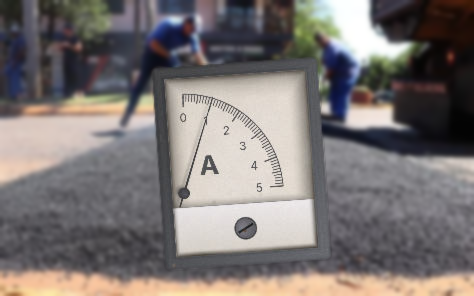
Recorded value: 1,A
